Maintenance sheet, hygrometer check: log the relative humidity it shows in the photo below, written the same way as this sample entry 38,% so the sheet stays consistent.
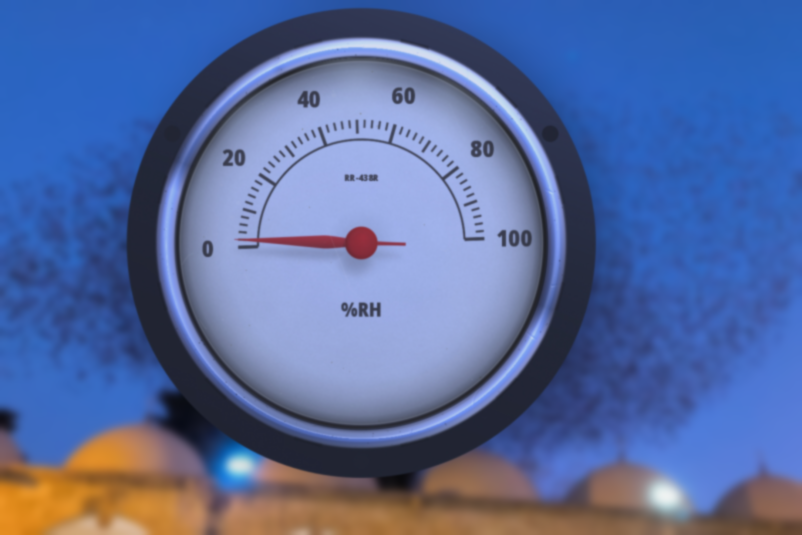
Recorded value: 2,%
